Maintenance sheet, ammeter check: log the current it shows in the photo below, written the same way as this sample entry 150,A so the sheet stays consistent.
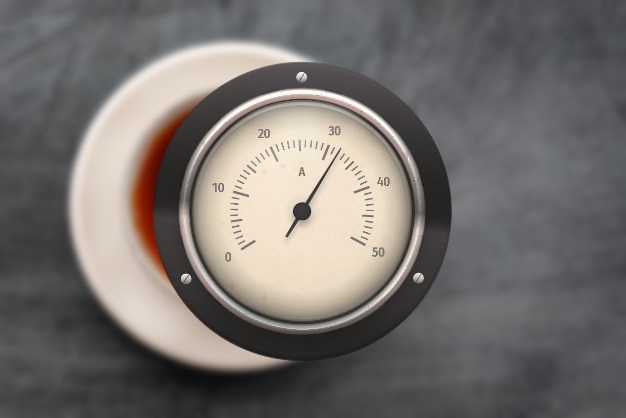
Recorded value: 32,A
